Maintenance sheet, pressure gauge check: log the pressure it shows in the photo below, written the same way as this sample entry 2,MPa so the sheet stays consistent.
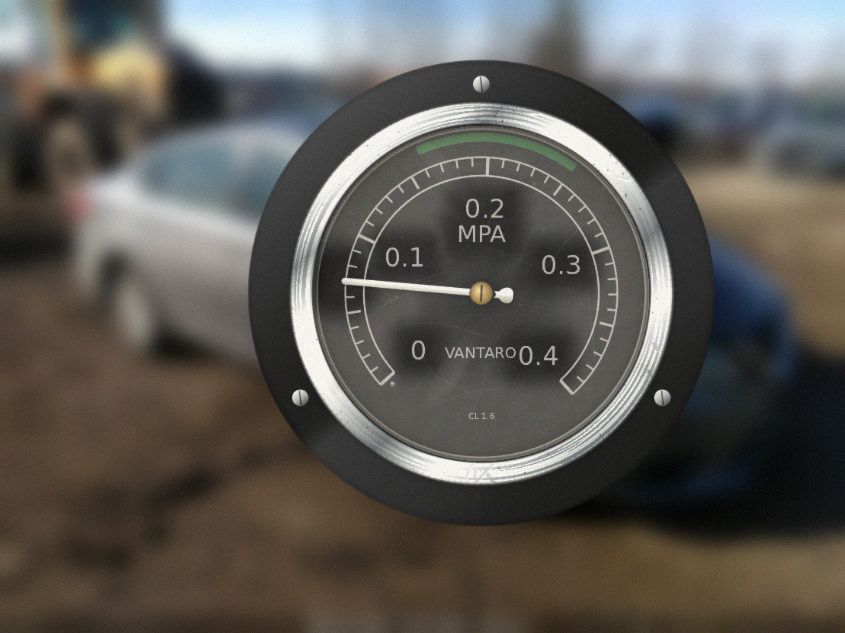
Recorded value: 0.07,MPa
